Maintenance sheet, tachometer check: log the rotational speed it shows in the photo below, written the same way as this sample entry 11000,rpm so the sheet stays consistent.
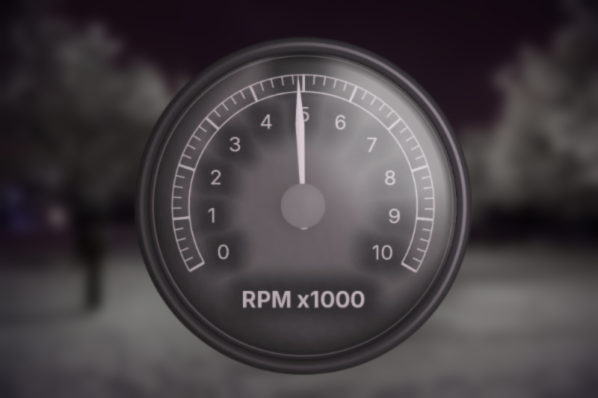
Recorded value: 4900,rpm
